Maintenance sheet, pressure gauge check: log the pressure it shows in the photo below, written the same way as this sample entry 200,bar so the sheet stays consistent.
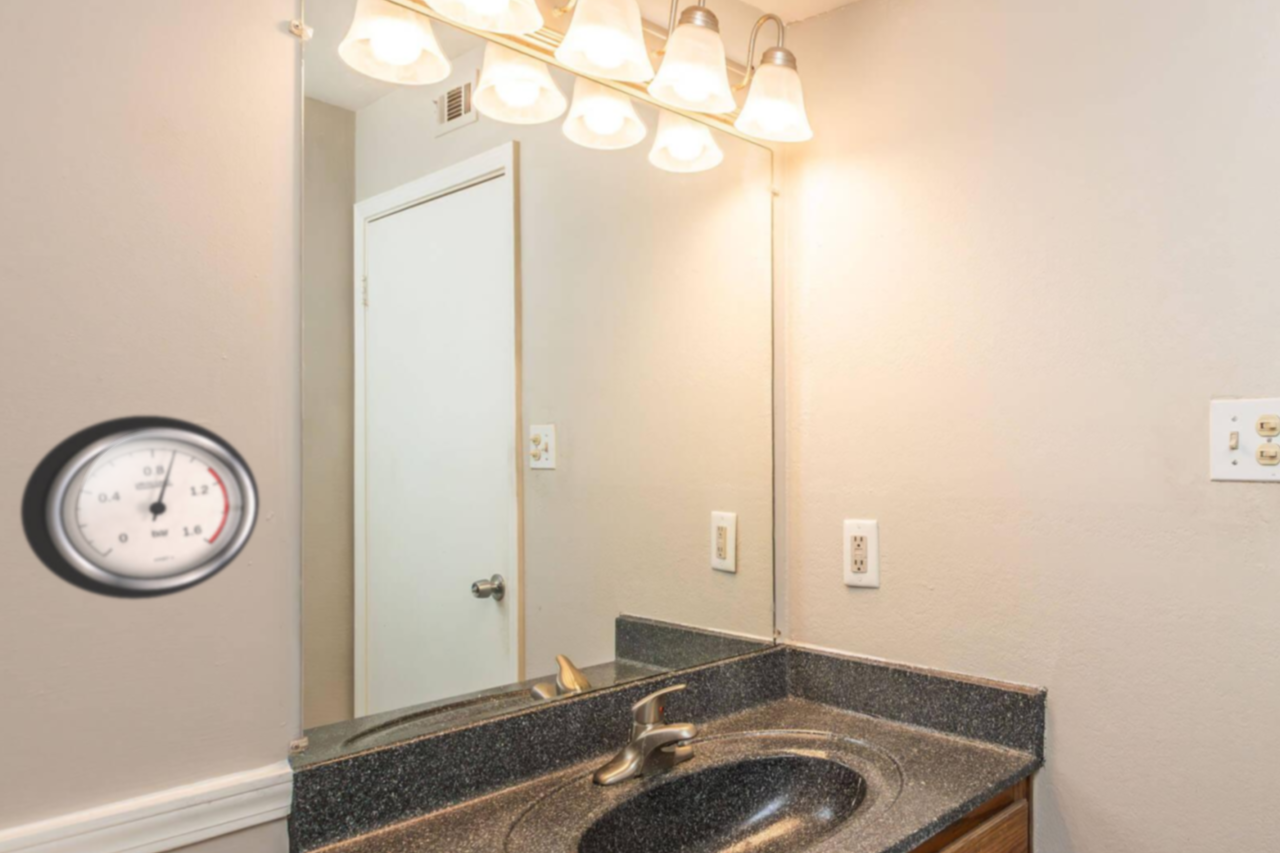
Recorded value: 0.9,bar
